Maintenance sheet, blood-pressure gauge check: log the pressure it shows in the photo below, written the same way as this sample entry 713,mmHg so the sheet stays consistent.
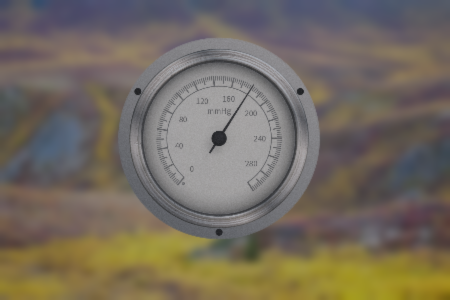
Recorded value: 180,mmHg
